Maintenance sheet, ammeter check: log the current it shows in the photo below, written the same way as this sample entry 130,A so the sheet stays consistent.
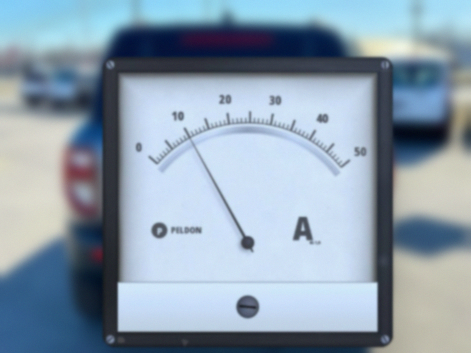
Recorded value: 10,A
